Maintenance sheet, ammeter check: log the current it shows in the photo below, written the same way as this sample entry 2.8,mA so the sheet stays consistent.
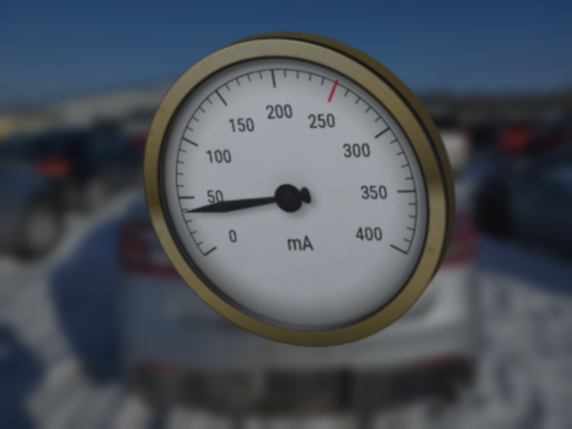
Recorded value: 40,mA
